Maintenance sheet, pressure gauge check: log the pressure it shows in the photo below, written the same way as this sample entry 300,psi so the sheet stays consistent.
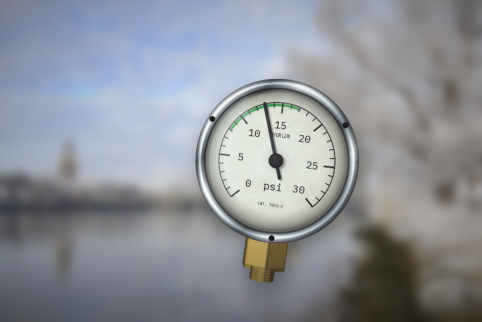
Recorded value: 13,psi
